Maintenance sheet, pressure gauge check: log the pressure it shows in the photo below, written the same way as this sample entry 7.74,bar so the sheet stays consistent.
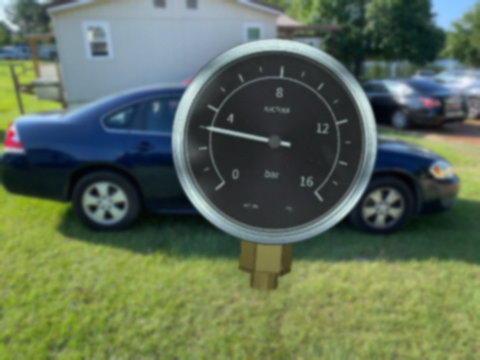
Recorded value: 3,bar
